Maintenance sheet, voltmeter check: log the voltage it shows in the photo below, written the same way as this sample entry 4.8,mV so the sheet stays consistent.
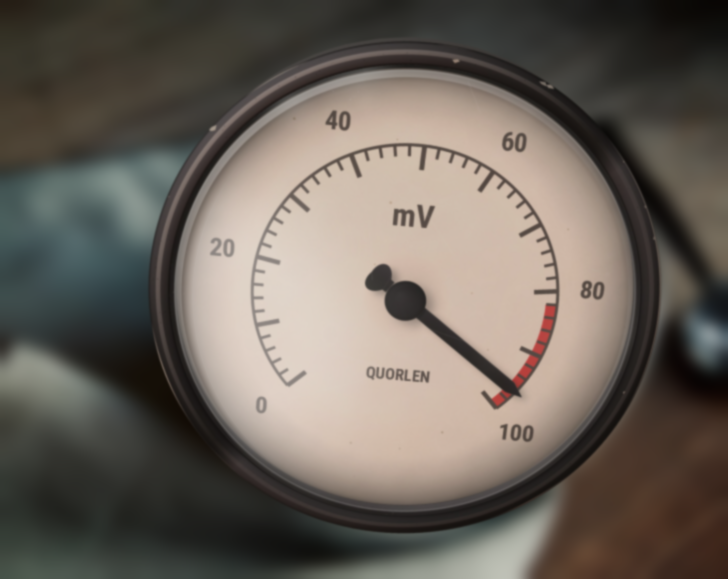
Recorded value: 96,mV
